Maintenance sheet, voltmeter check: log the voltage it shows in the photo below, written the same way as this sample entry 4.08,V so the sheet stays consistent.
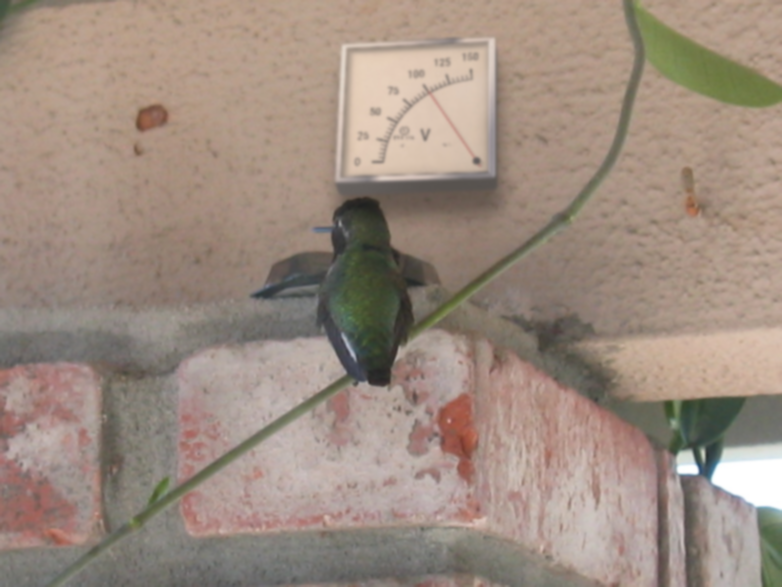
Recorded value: 100,V
